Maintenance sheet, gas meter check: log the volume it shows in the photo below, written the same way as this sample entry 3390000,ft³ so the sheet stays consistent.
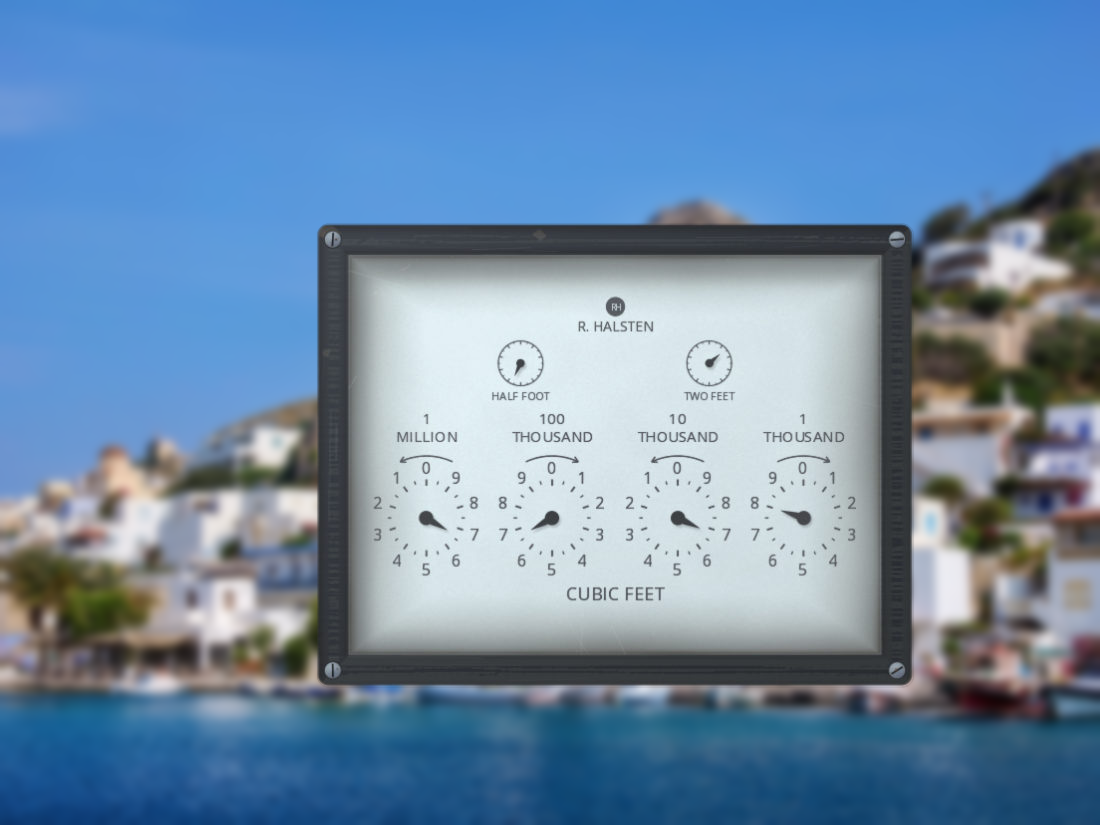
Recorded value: 666800,ft³
